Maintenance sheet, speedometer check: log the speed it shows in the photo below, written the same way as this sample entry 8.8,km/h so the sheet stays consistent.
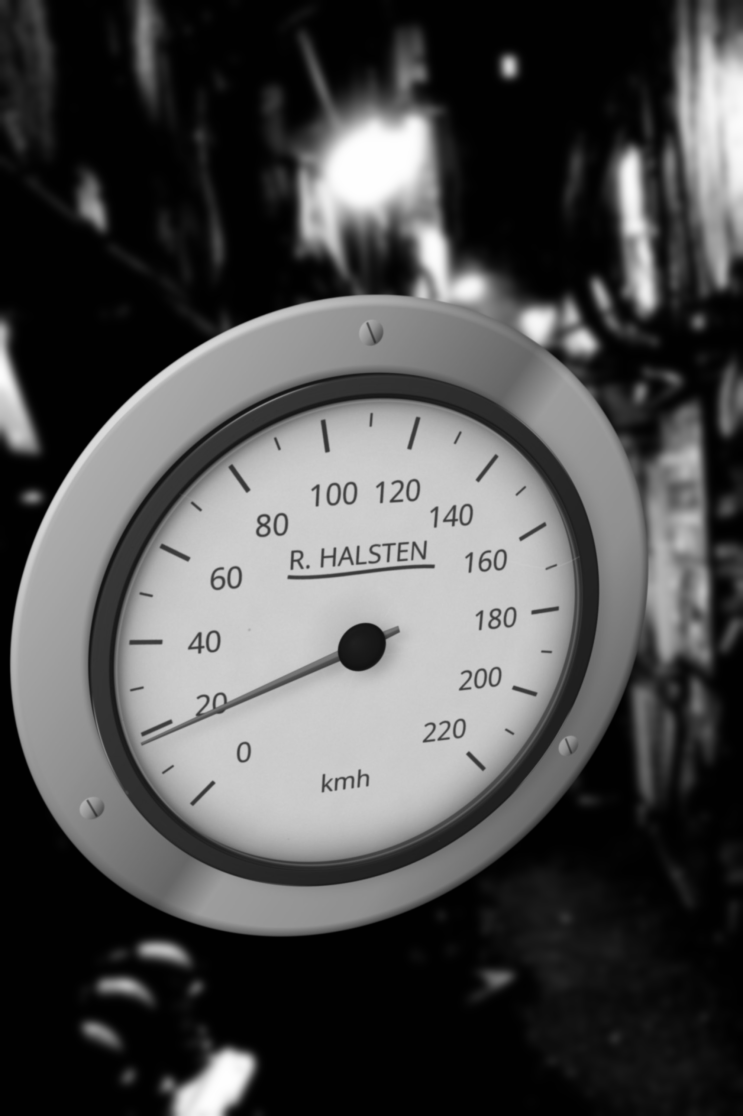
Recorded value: 20,km/h
